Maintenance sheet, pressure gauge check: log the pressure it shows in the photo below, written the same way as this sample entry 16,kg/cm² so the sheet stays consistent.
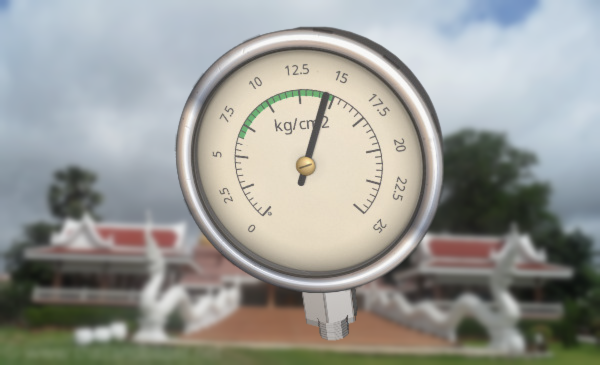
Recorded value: 14.5,kg/cm²
